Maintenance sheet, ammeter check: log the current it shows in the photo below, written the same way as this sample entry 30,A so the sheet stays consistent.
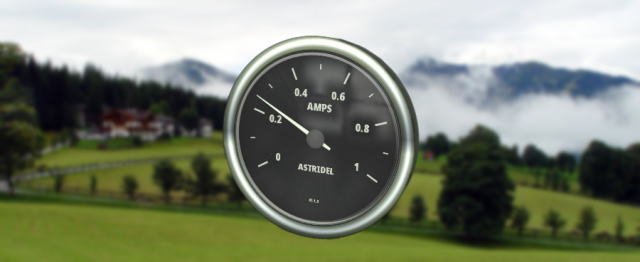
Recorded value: 0.25,A
